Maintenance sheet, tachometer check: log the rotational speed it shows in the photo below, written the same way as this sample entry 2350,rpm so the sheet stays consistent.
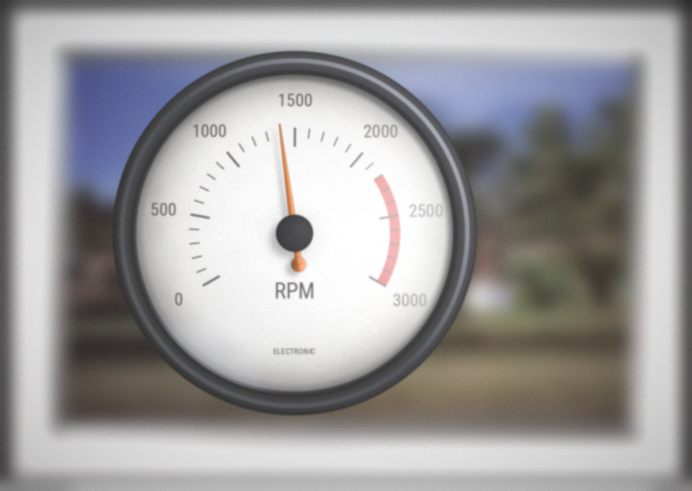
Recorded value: 1400,rpm
